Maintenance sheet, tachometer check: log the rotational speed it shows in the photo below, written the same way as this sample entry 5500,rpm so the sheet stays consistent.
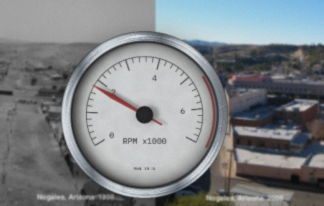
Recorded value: 1800,rpm
